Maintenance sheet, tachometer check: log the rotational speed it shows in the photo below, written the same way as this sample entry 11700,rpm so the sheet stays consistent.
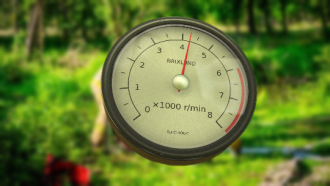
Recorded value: 4250,rpm
